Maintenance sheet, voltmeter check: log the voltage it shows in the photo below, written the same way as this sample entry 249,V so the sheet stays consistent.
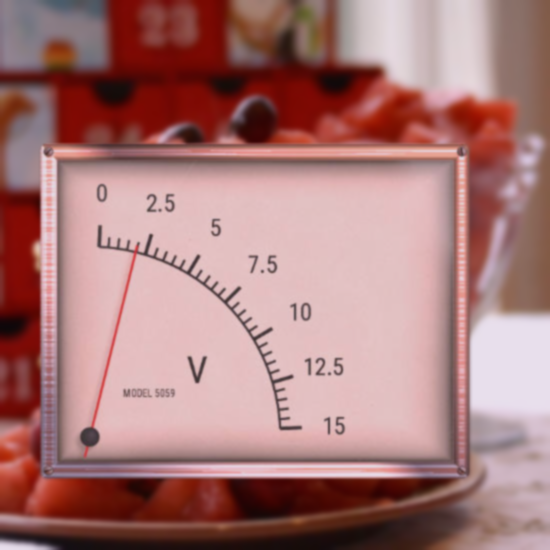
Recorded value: 2,V
